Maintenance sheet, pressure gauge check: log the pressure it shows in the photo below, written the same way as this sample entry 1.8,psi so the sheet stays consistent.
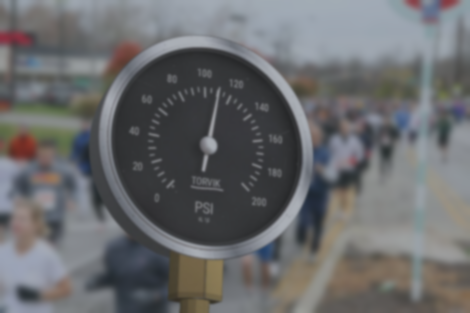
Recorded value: 110,psi
